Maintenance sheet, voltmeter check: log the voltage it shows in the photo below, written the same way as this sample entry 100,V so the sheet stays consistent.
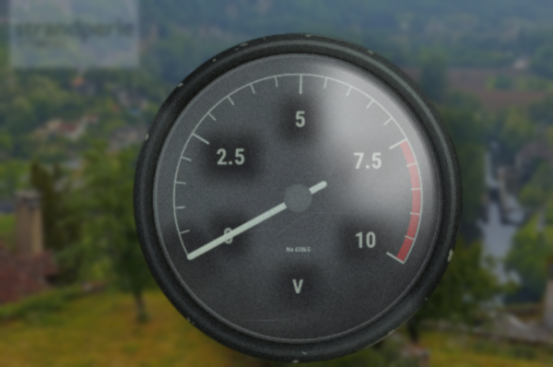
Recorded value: 0,V
